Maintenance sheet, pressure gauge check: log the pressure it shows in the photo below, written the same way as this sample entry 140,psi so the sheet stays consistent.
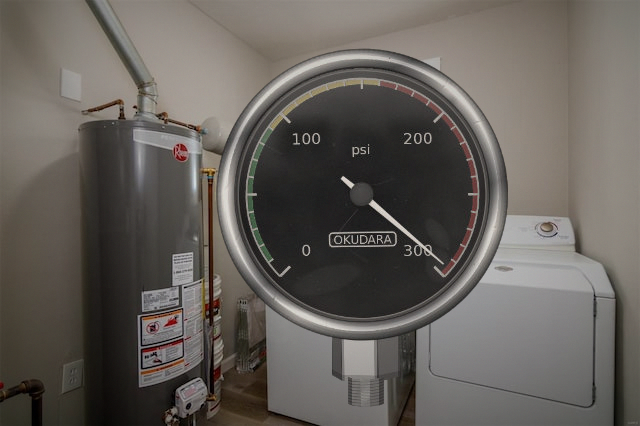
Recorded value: 295,psi
